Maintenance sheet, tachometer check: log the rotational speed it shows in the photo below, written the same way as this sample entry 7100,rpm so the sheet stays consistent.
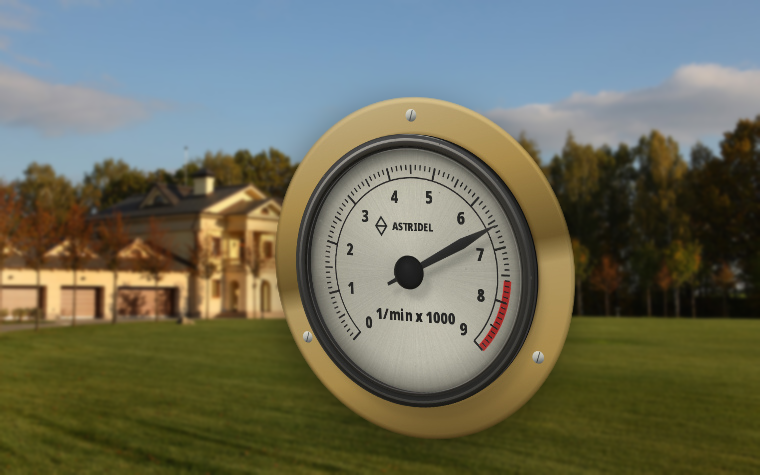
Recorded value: 6600,rpm
